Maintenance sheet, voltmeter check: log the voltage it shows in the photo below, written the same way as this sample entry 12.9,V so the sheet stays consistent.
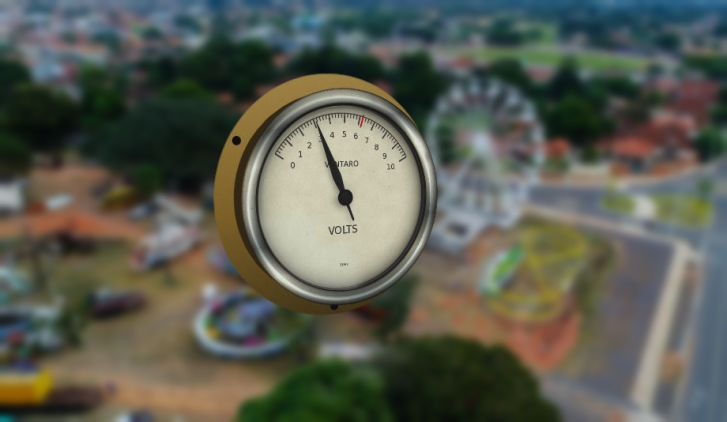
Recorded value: 3,V
